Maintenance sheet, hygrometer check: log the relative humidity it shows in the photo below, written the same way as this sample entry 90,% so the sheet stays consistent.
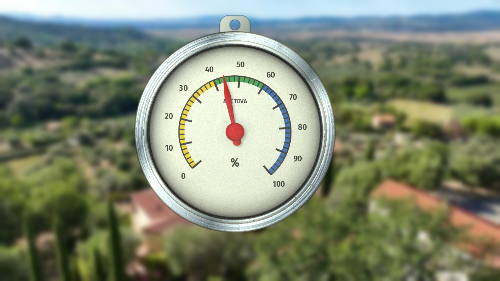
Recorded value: 44,%
